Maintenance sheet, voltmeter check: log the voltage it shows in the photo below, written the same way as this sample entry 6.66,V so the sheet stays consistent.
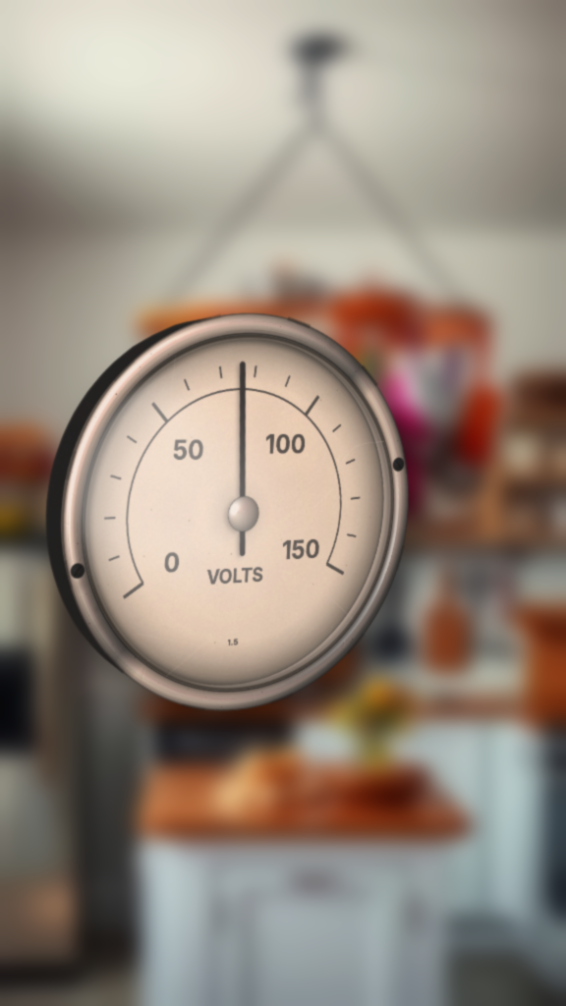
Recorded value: 75,V
